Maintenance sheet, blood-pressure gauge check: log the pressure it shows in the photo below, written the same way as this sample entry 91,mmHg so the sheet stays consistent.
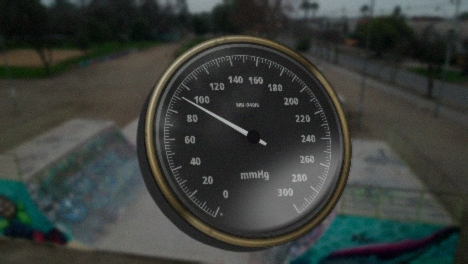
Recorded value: 90,mmHg
